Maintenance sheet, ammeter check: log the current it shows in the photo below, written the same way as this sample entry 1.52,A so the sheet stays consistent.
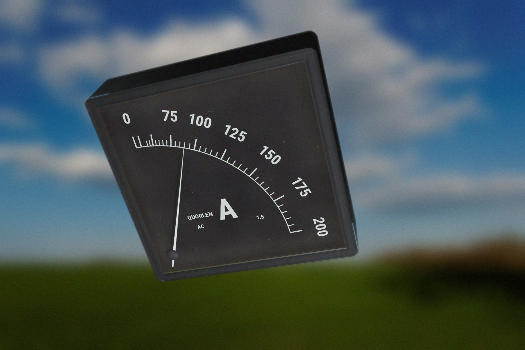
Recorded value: 90,A
